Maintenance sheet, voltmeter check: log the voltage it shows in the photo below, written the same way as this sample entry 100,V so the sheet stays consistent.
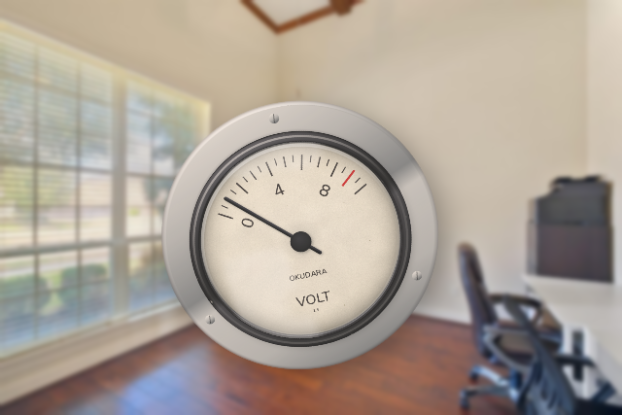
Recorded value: 1,V
